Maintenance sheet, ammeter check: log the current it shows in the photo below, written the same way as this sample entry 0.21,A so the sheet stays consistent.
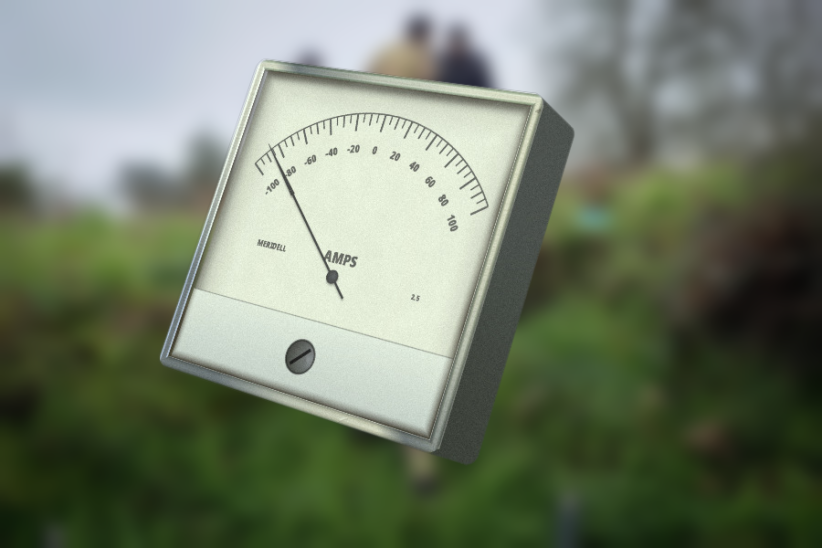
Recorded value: -85,A
